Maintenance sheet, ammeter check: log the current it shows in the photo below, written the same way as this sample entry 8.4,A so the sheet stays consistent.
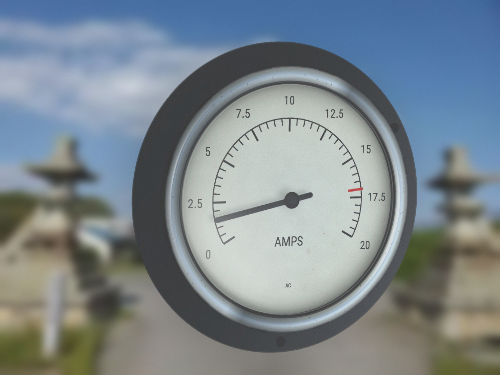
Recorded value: 1.5,A
